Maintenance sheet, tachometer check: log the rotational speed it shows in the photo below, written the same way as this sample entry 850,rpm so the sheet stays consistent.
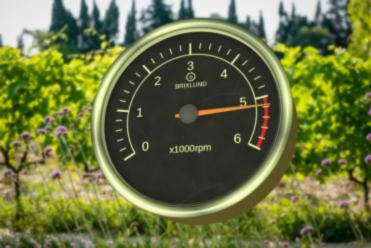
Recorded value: 5200,rpm
